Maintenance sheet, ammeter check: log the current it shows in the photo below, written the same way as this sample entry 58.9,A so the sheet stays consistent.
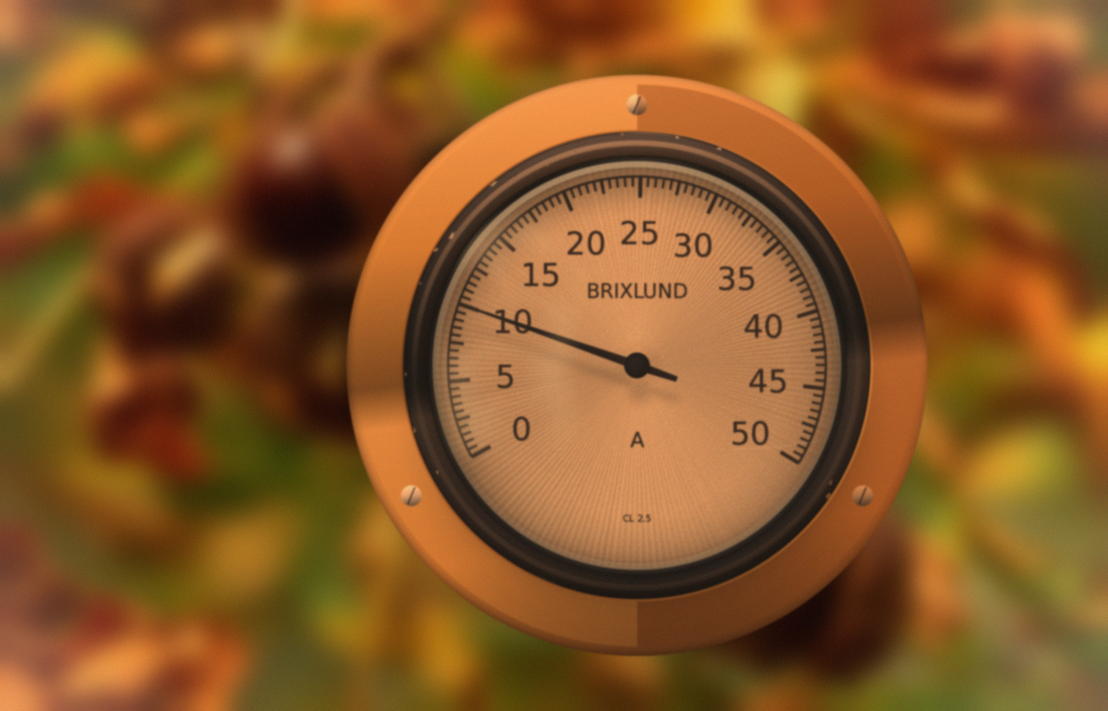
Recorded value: 10,A
